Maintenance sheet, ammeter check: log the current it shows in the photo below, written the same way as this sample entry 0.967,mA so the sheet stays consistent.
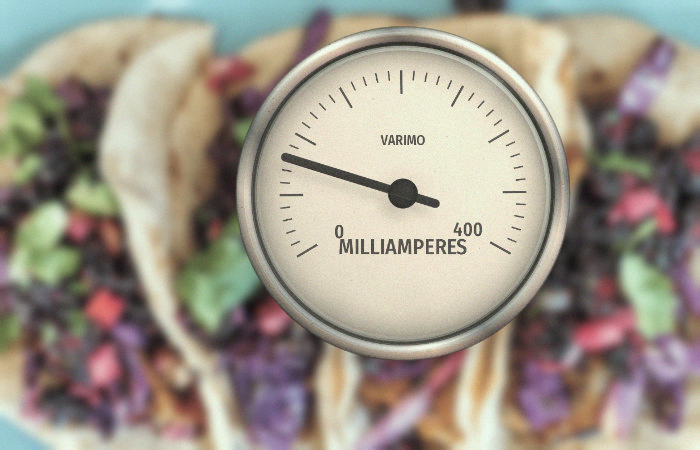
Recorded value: 80,mA
